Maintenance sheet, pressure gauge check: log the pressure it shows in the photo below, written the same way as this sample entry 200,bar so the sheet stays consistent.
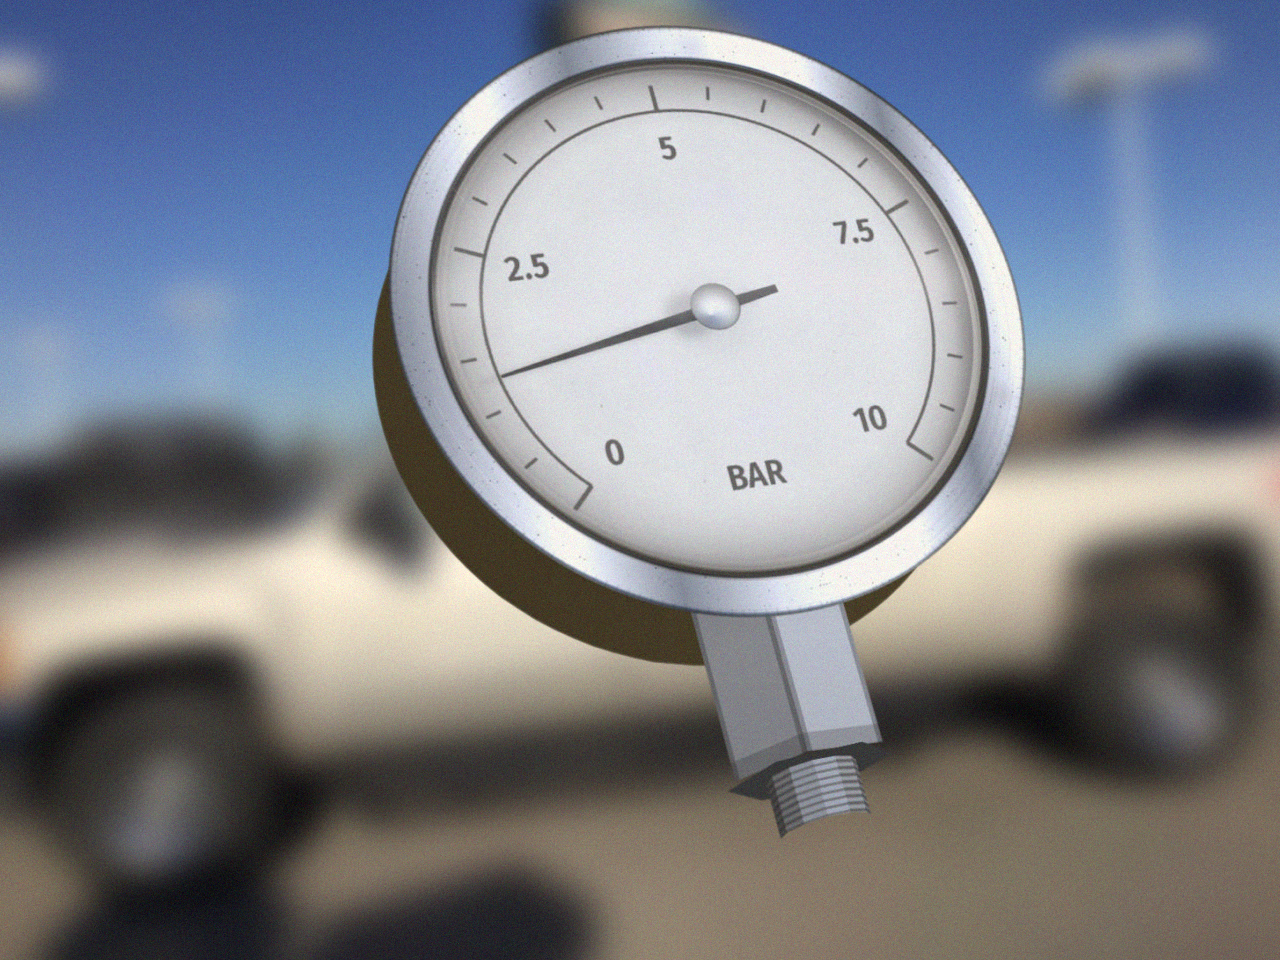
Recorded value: 1.25,bar
